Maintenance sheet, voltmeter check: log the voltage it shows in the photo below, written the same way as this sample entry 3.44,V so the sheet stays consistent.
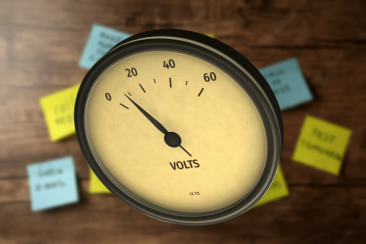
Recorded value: 10,V
